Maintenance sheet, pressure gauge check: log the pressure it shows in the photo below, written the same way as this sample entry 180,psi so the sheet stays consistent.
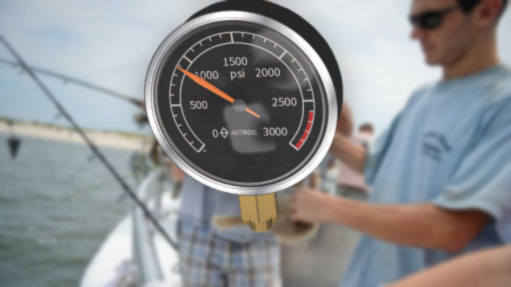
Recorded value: 900,psi
